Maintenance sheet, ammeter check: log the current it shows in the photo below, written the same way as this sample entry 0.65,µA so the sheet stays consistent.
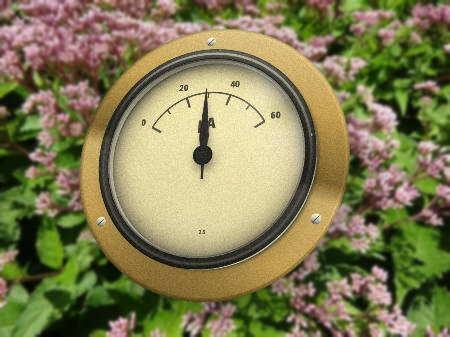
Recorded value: 30,µA
